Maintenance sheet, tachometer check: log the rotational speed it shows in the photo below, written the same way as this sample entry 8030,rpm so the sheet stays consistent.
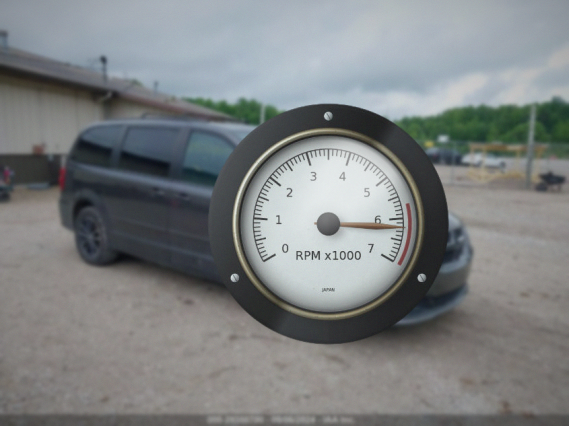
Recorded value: 6200,rpm
